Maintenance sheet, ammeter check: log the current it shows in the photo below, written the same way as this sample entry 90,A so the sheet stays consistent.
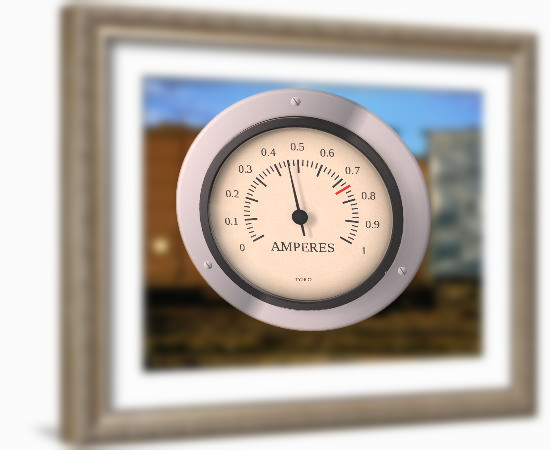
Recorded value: 0.46,A
